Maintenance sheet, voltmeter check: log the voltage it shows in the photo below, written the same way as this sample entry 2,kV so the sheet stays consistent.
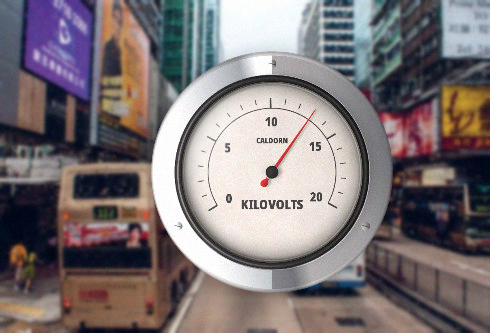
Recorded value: 13,kV
